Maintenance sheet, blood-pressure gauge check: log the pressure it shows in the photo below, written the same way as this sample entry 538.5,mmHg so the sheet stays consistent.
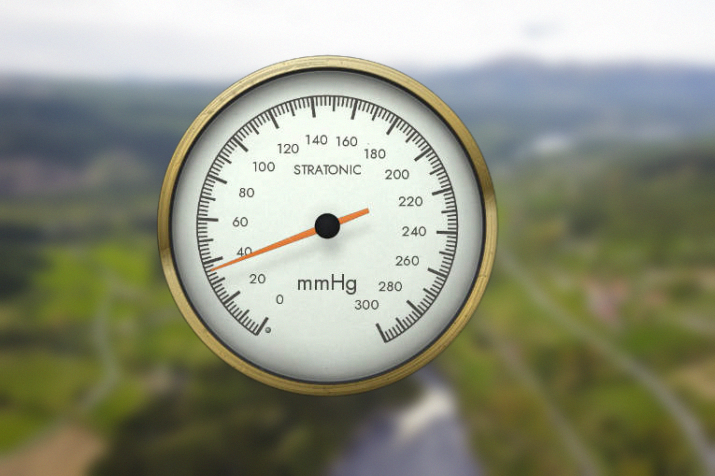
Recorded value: 36,mmHg
